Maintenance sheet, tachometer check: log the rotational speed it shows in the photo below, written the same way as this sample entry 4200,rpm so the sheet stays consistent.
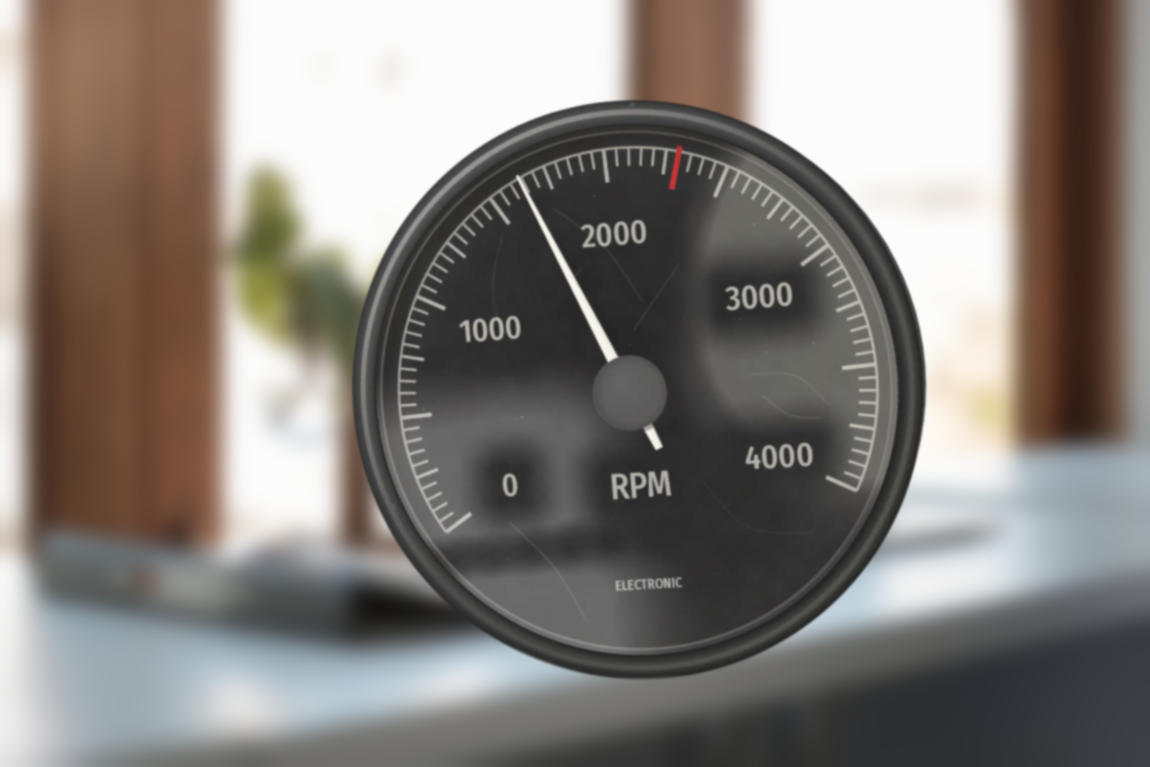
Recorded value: 1650,rpm
